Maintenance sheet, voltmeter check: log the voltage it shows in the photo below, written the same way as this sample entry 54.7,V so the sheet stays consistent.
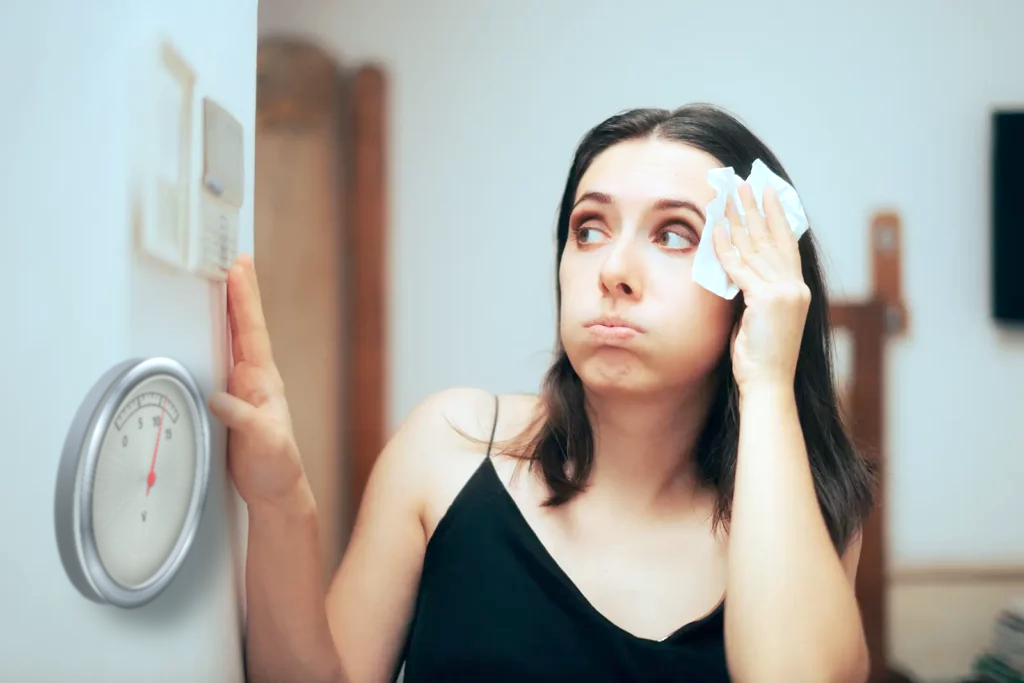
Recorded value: 10,V
